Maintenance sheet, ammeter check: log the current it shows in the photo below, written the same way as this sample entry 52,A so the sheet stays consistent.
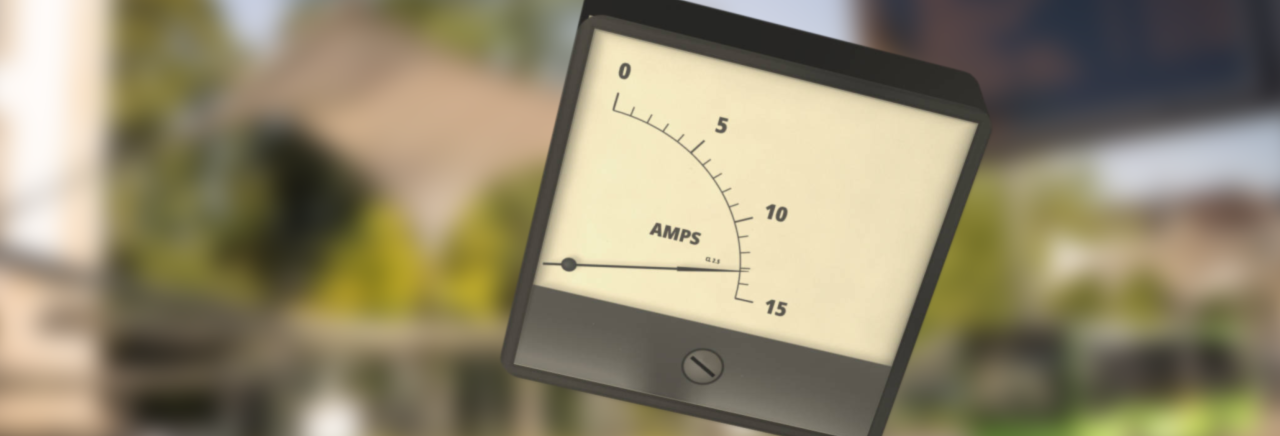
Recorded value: 13,A
